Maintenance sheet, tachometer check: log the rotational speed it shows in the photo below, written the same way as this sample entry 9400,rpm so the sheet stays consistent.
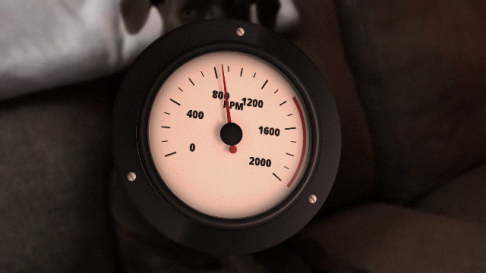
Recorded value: 850,rpm
